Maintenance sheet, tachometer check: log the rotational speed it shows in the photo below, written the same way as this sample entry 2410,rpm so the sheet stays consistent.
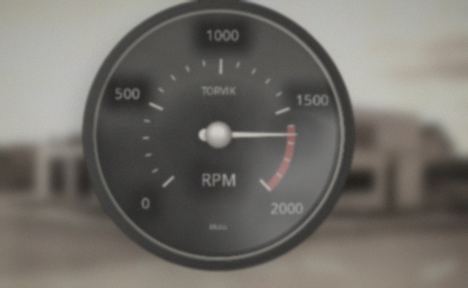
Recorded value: 1650,rpm
